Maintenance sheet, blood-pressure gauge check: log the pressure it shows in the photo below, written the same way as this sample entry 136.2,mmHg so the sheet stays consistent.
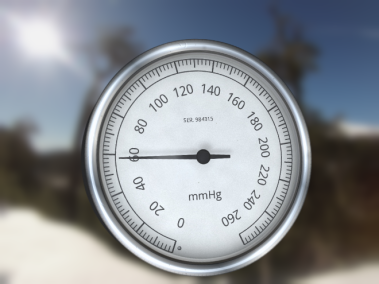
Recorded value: 58,mmHg
